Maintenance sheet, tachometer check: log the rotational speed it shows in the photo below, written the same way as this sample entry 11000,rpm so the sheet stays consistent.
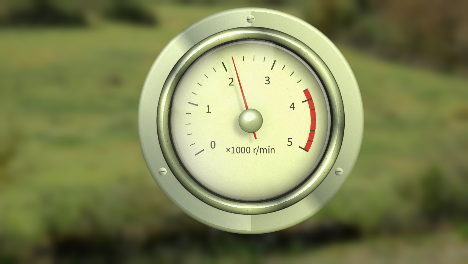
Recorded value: 2200,rpm
